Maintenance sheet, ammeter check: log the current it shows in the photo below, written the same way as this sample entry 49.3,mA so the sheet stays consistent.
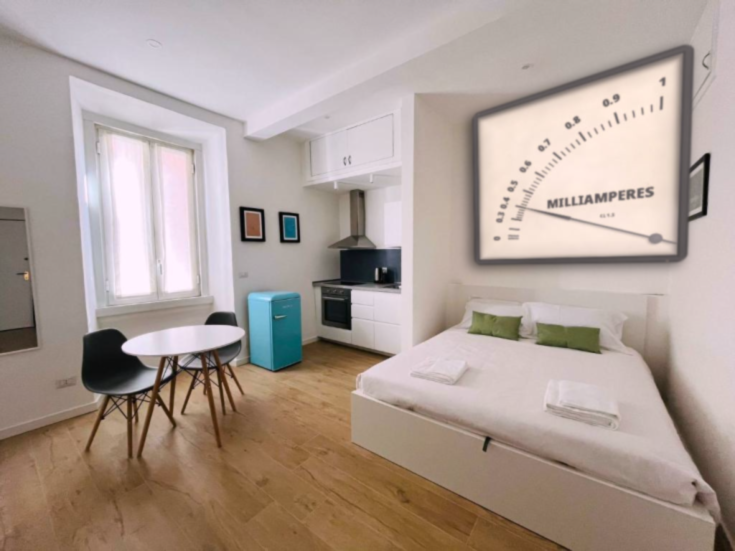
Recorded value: 0.4,mA
